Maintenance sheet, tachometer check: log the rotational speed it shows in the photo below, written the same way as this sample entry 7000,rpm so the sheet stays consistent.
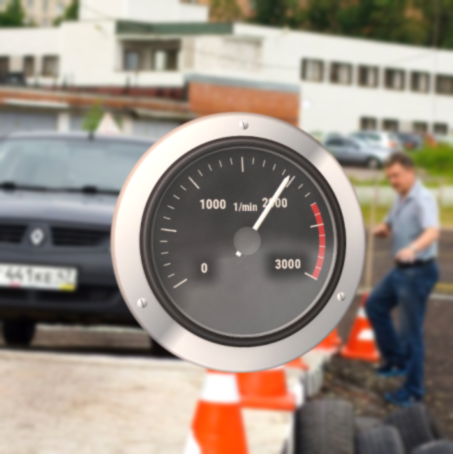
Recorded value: 1950,rpm
